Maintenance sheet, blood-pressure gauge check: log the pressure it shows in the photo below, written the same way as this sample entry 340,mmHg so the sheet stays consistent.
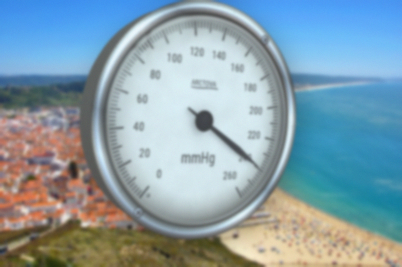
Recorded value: 240,mmHg
